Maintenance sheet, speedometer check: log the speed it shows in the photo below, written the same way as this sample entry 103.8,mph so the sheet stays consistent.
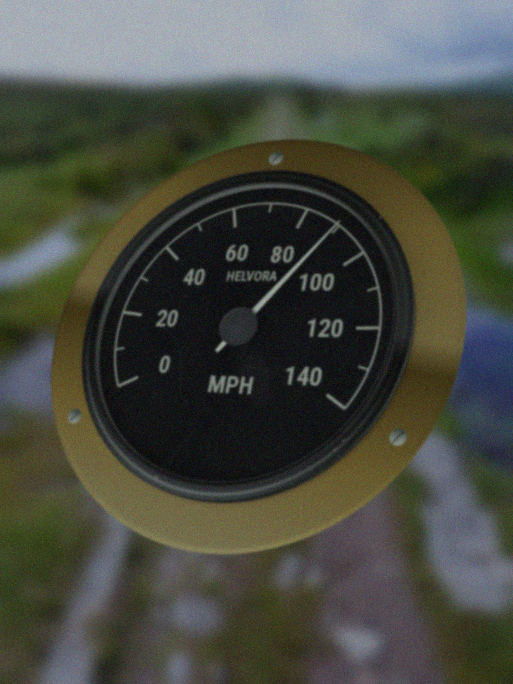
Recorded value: 90,mph
